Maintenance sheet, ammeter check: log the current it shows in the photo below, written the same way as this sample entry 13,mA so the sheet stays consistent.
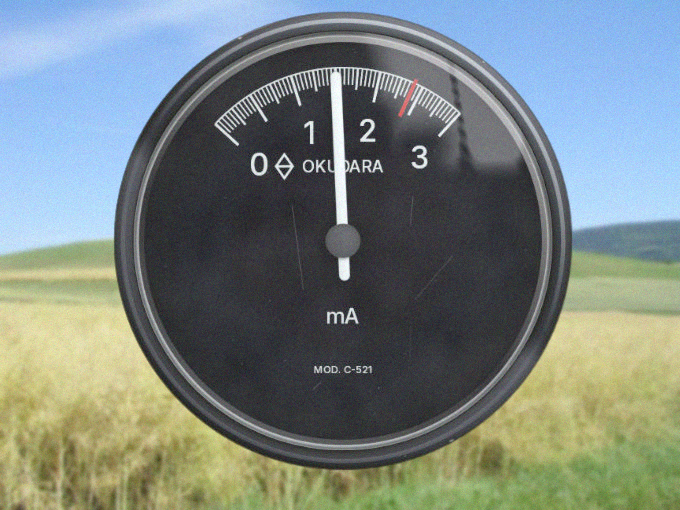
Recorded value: 1.5,mA
